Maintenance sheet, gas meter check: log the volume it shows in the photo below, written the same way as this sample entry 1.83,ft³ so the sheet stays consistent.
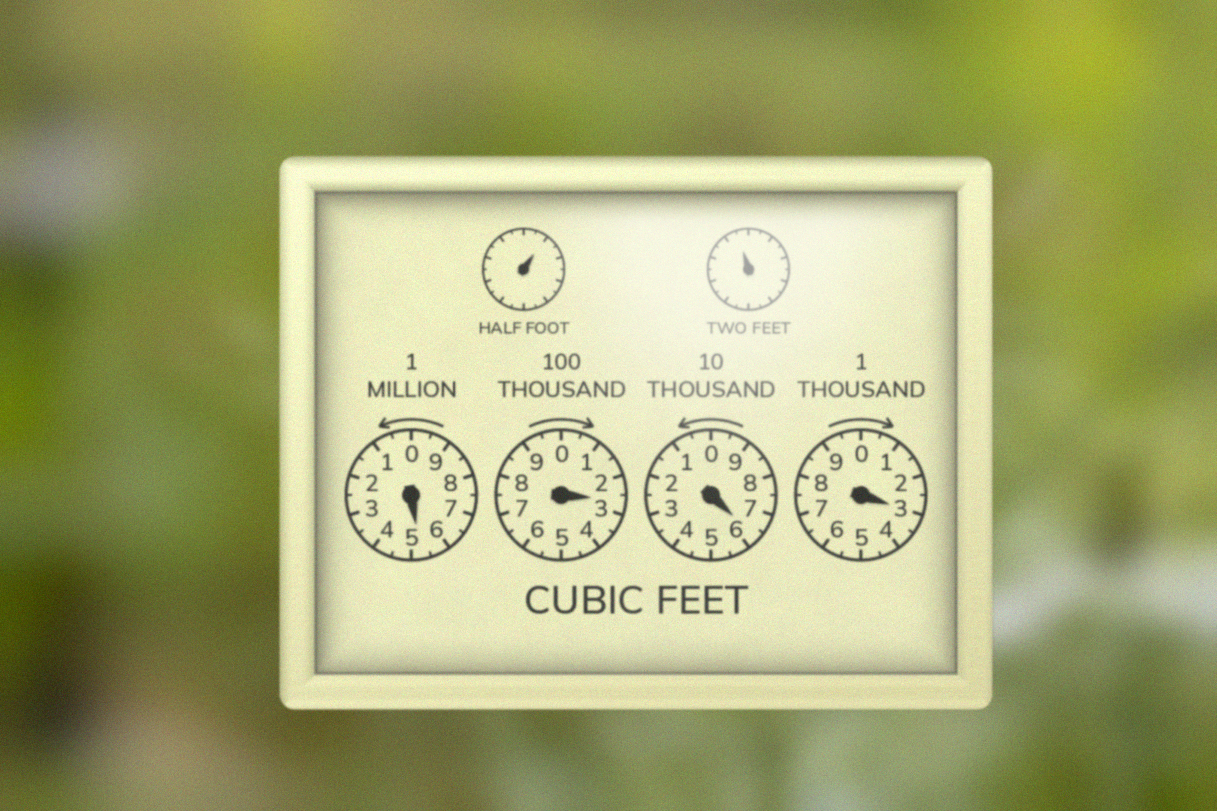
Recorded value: 526300,ft³
